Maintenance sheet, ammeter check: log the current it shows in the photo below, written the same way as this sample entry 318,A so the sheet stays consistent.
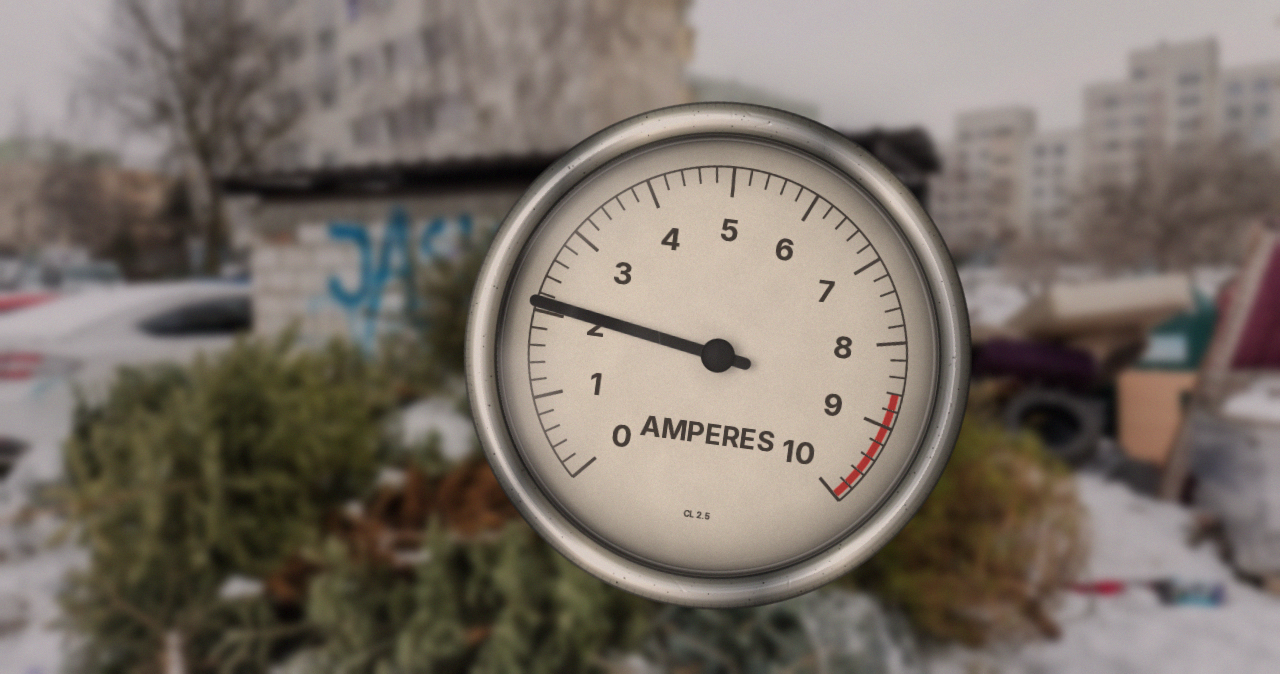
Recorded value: 2.1,A
